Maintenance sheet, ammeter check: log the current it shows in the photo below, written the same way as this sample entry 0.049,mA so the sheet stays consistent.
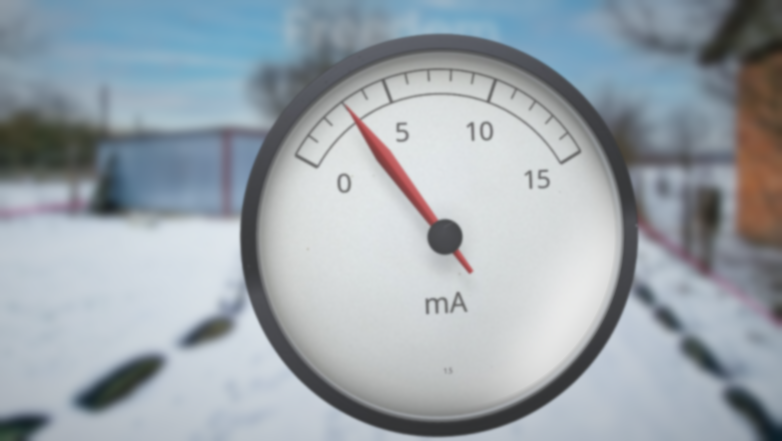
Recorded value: 3,mA
